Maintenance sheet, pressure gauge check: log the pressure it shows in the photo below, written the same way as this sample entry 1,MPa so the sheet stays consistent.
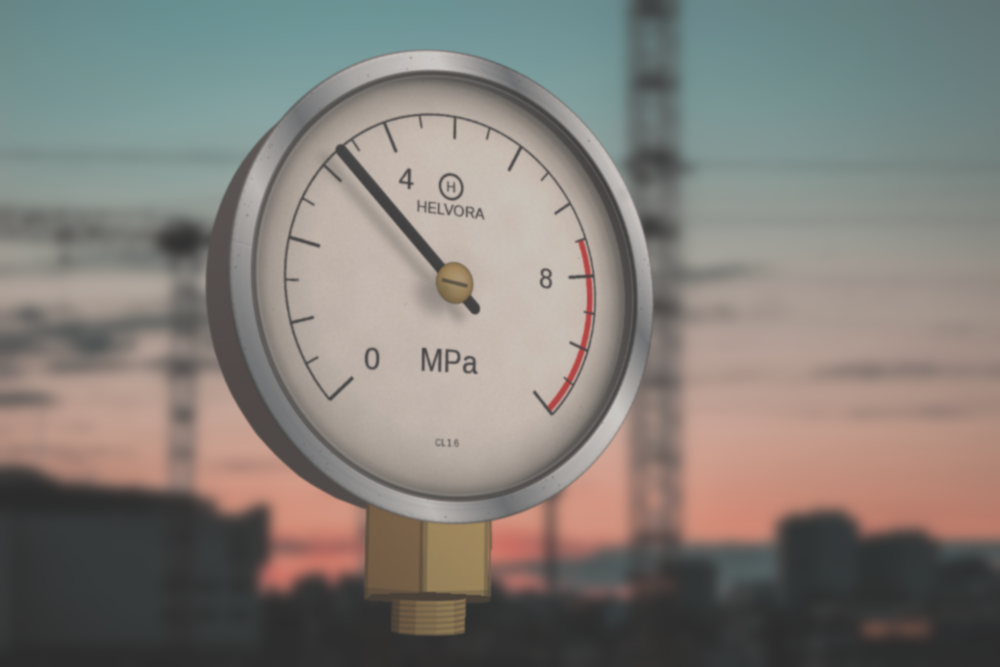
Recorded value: 3.25,MPa
